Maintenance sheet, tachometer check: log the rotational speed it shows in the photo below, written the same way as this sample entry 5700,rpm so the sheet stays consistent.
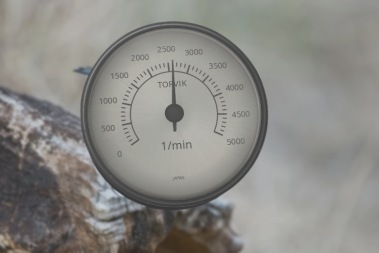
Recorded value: 2600,rpm
